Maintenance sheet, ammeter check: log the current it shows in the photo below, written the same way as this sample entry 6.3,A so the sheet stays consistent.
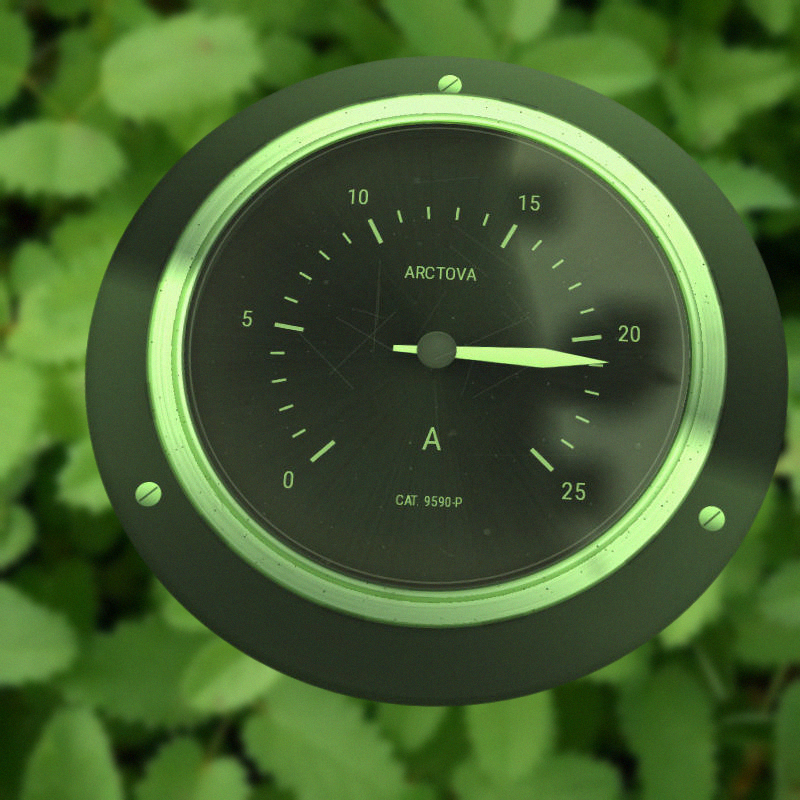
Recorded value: 21,A
